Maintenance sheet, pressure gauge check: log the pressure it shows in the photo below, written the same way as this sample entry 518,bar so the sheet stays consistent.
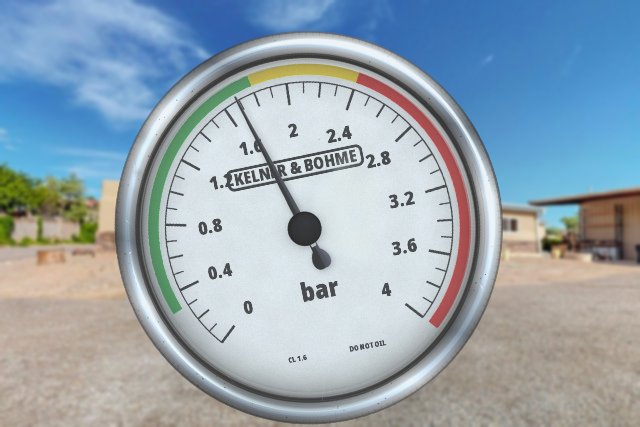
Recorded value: 1.7,bar
